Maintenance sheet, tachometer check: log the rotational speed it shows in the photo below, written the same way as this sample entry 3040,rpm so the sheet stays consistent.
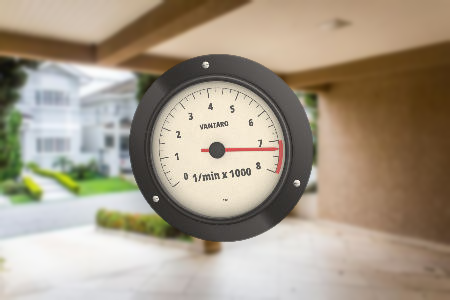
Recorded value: 7250,rpm
